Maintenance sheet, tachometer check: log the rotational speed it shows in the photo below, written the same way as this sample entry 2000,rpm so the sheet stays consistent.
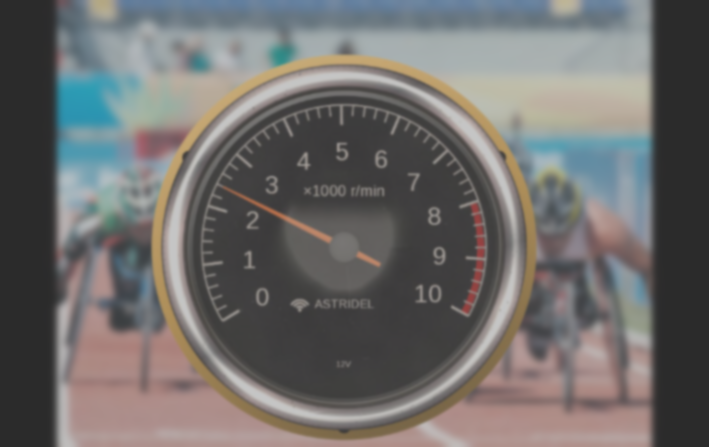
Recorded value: 2400,rpm
